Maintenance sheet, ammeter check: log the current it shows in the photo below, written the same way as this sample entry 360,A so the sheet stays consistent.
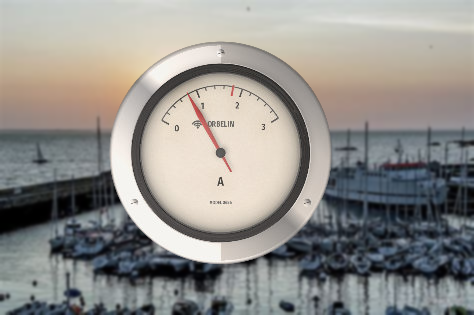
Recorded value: 0.8,A
